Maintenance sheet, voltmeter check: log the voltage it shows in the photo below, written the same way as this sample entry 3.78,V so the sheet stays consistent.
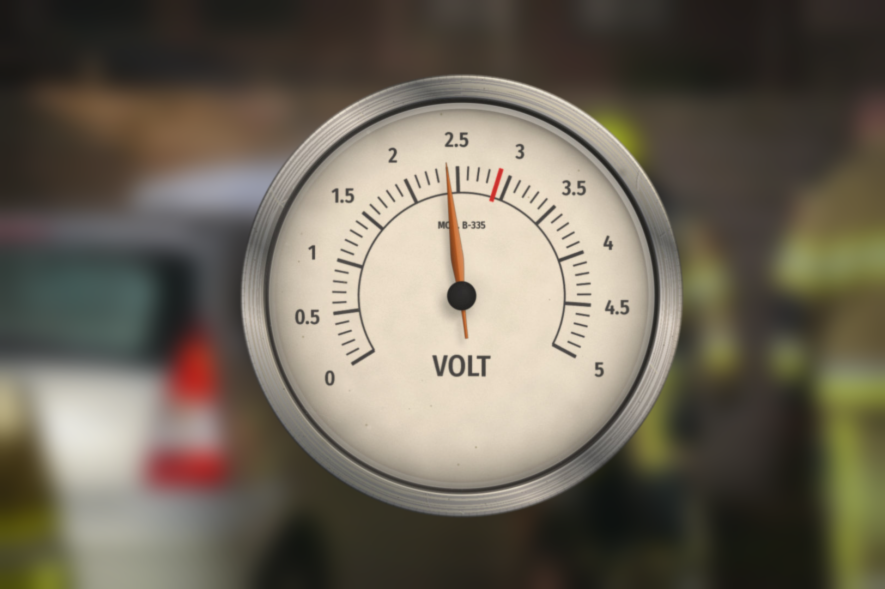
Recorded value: 2.4,V
